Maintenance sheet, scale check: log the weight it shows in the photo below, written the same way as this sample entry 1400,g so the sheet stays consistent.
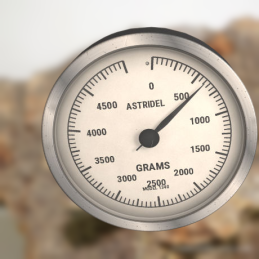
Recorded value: 600,g
